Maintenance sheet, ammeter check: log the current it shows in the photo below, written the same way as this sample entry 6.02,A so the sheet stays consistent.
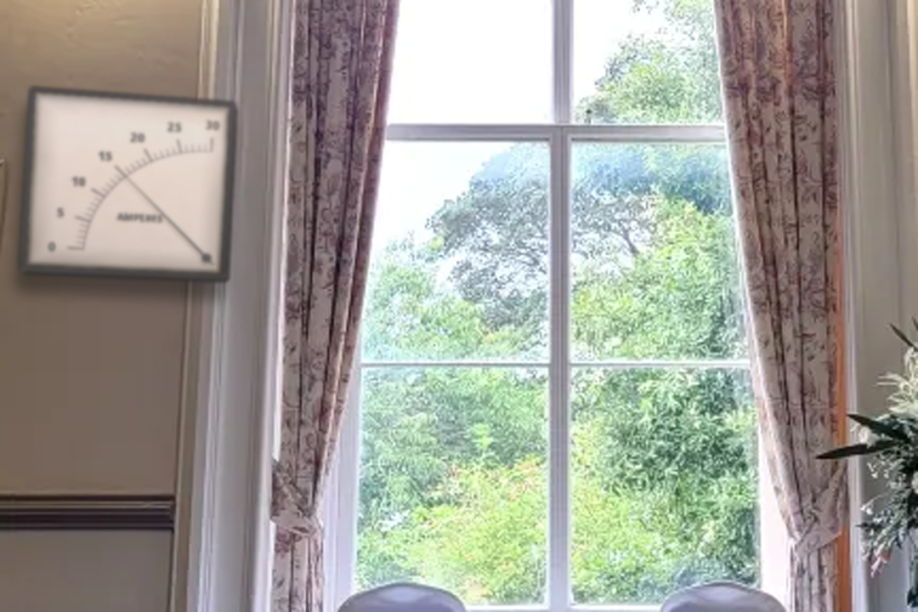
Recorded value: 15,A
